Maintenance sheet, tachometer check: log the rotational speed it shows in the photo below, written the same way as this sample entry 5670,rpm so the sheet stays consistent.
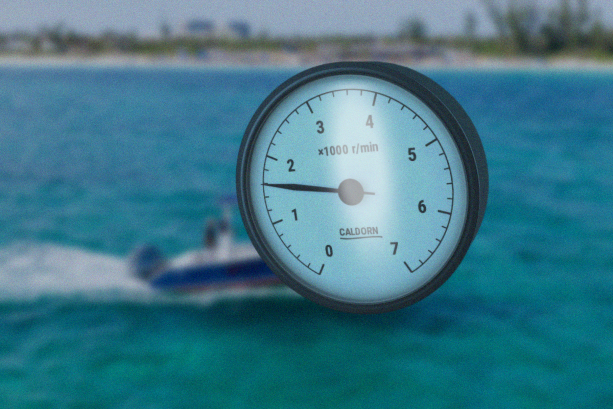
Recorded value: 1600,rpm
